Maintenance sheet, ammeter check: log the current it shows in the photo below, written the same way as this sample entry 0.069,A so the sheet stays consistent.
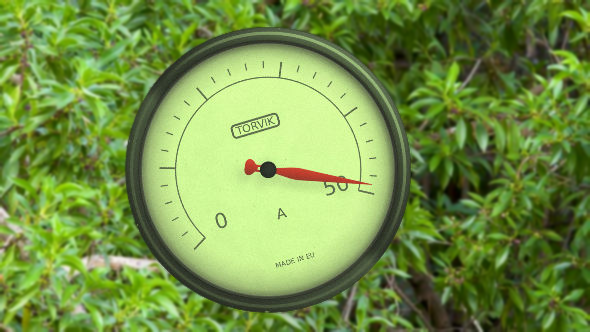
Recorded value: 49,A
